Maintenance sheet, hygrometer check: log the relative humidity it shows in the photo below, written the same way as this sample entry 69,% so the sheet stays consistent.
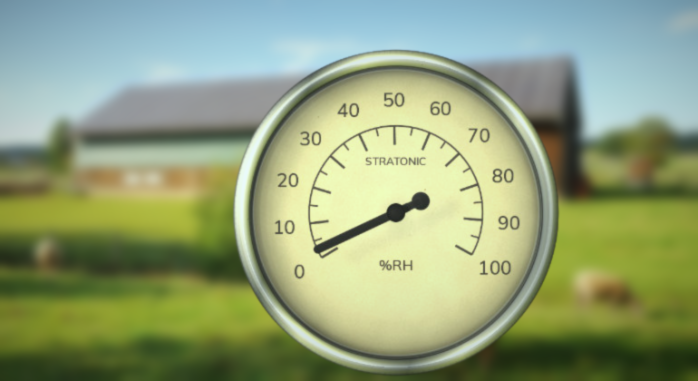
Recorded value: 2.5,%
